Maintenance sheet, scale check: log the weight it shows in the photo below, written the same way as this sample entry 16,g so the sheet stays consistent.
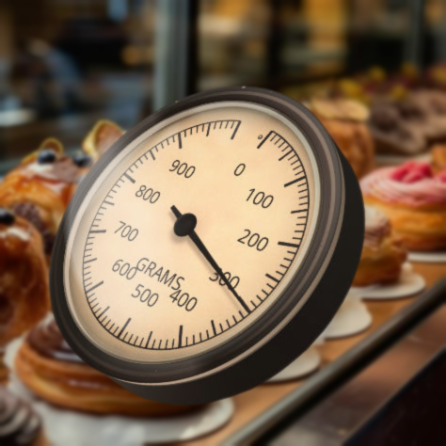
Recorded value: 300,g
